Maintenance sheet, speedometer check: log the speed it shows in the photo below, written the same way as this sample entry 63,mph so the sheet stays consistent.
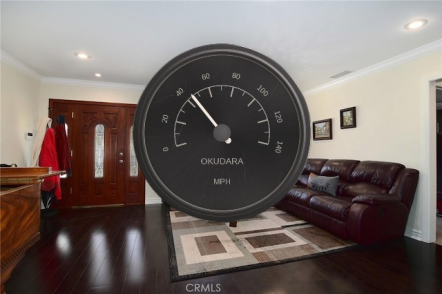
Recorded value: 45,mph
